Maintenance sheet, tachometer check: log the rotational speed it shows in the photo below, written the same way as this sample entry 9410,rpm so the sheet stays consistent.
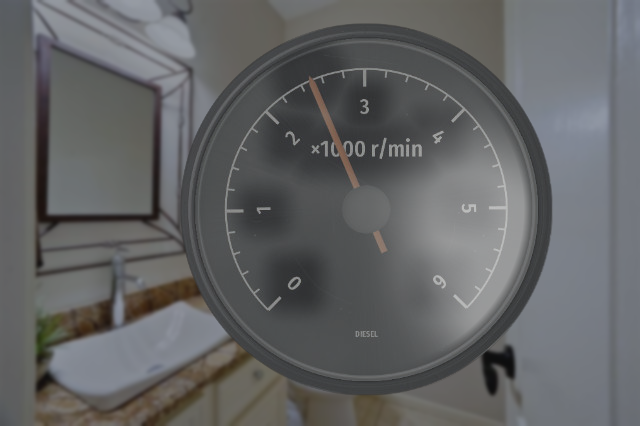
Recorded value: 2500,rpm
